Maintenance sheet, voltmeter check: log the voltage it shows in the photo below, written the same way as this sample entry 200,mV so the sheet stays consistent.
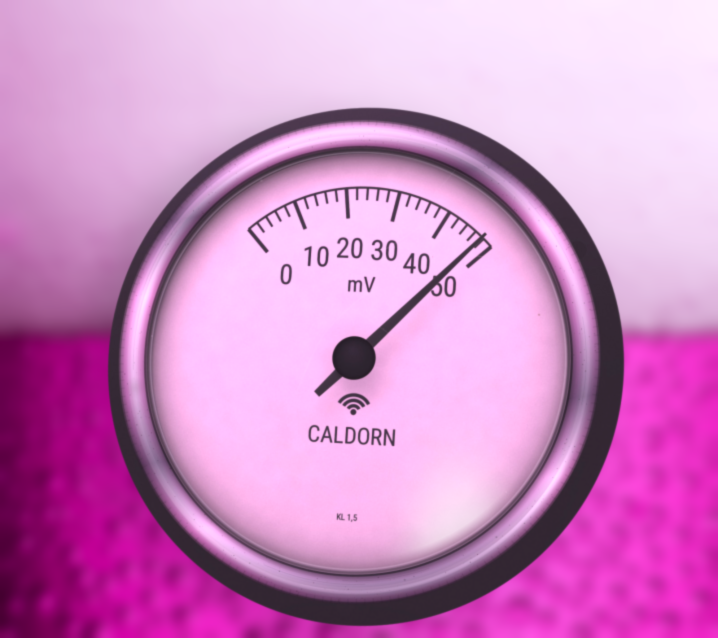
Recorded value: 48,mV
